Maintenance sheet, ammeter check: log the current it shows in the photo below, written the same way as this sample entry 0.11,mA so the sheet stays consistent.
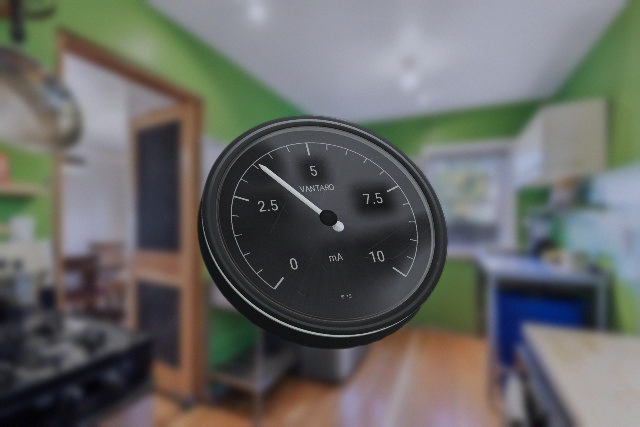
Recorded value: 3.5,mA
